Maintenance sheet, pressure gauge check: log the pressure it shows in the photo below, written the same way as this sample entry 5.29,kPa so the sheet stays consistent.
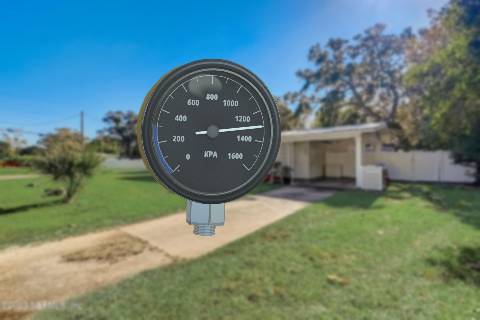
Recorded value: 1300,kPa
